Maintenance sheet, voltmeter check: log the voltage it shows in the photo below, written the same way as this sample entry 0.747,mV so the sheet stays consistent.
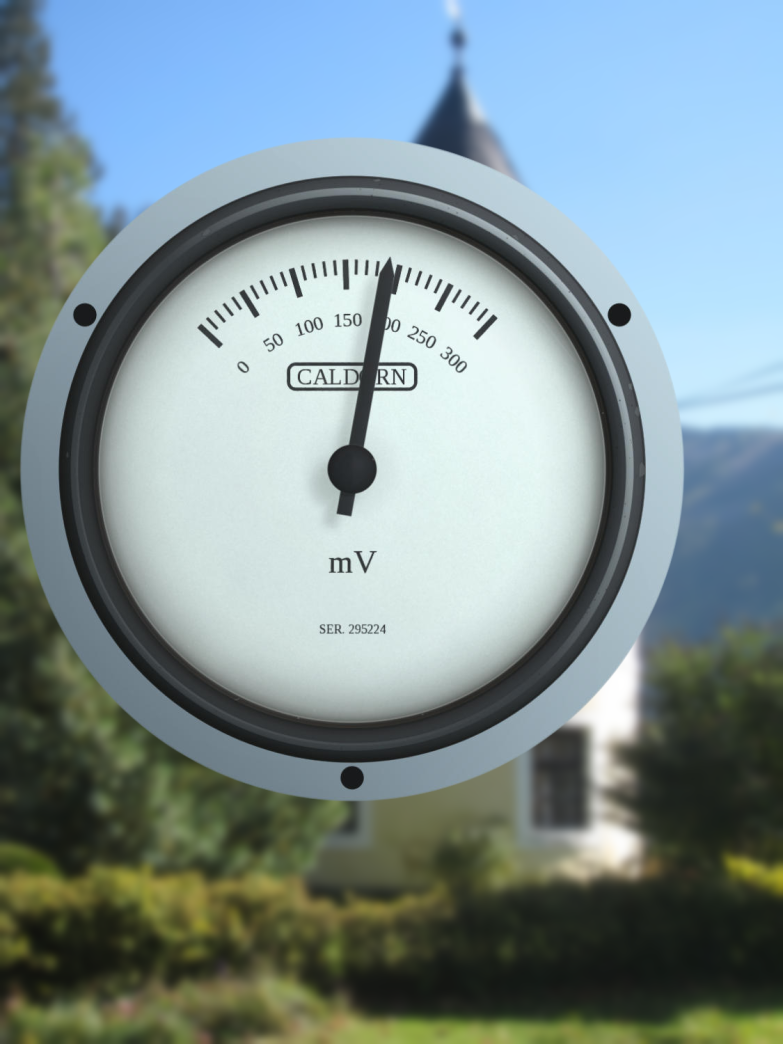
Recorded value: 190,mV
